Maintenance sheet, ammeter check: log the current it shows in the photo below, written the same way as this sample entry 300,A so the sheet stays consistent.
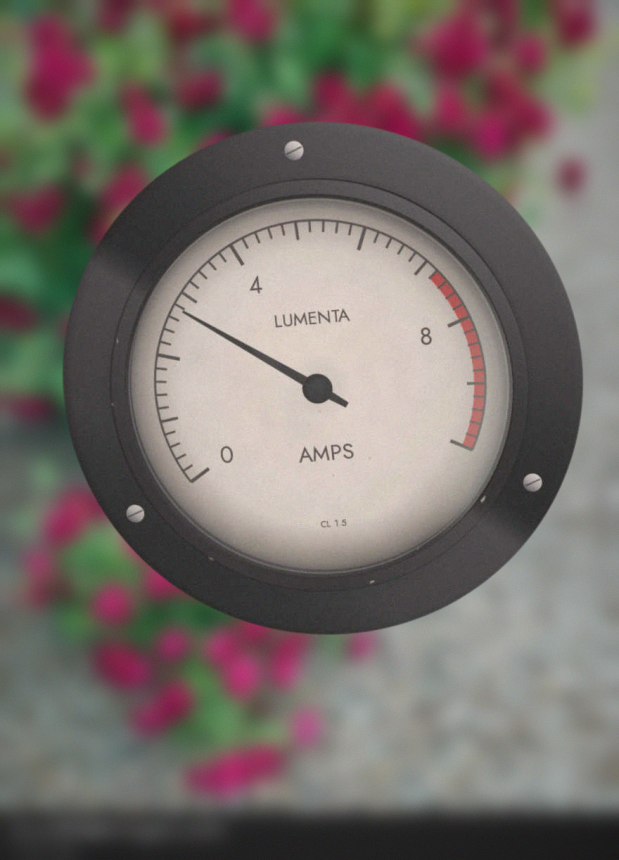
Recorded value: 2.8,A
